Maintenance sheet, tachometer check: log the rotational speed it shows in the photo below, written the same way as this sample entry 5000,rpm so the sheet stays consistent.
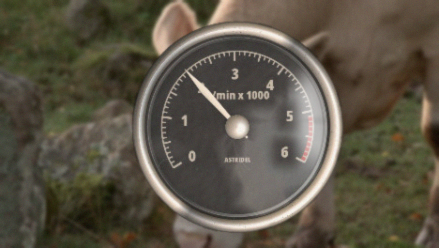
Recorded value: 2000,rpm
